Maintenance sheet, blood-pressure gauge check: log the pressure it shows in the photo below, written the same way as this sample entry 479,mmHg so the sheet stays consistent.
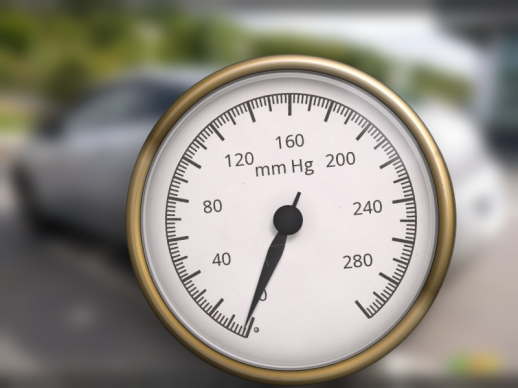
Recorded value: 2,mmHg
